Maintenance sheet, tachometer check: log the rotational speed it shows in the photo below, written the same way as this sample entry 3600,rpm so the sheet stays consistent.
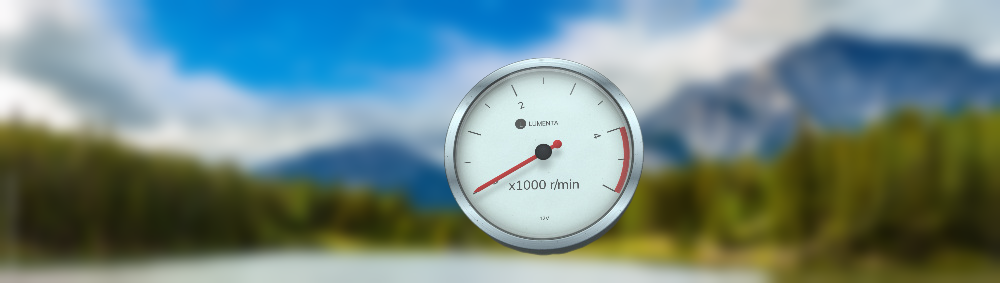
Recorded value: 0,rpm
